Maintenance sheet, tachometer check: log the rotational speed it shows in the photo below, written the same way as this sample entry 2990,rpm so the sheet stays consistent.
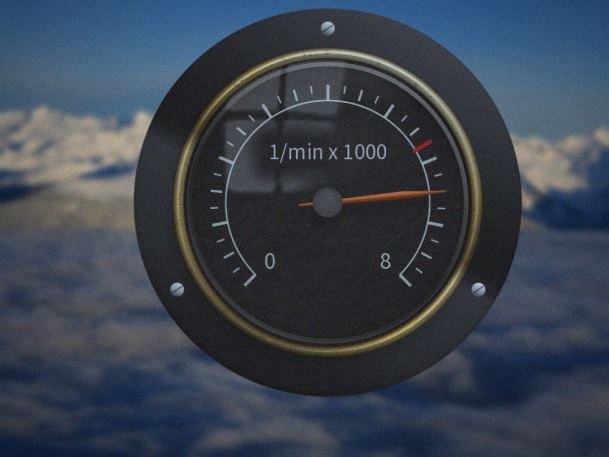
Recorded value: 6500,rpm
